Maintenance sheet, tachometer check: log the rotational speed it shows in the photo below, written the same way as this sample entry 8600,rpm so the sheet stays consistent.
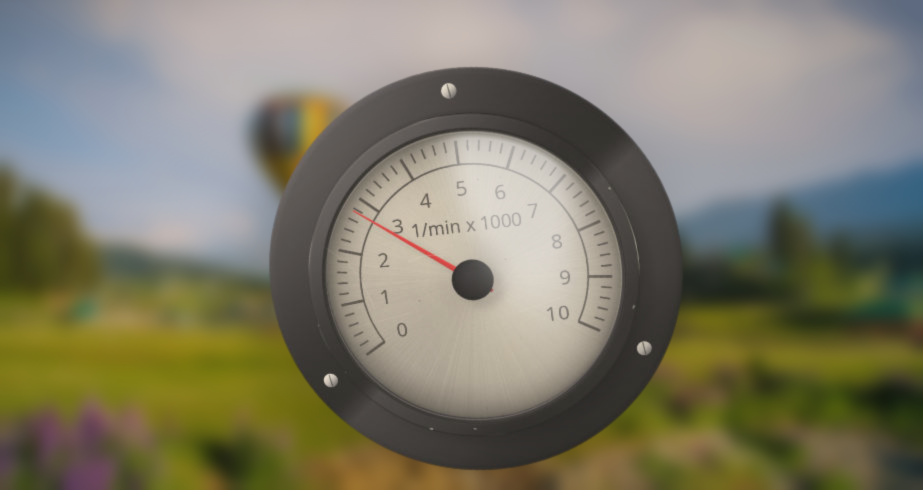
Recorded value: 2800,rpm
